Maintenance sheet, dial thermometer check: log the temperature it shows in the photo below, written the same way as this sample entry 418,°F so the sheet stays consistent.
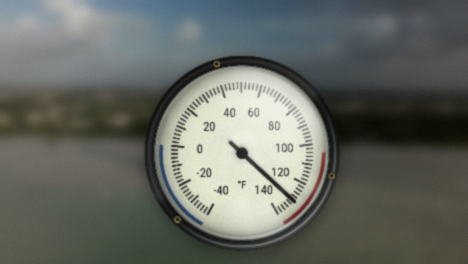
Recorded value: 130,°F
